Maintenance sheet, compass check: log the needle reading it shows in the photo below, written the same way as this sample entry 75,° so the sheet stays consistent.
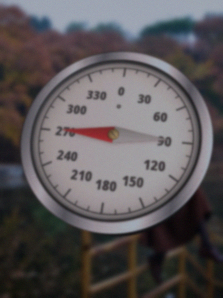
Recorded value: 270,°
